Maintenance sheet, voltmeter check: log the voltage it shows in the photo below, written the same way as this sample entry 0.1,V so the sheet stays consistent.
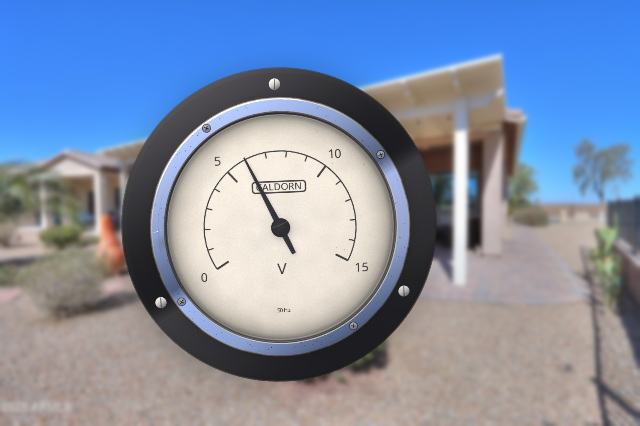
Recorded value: 6,V
